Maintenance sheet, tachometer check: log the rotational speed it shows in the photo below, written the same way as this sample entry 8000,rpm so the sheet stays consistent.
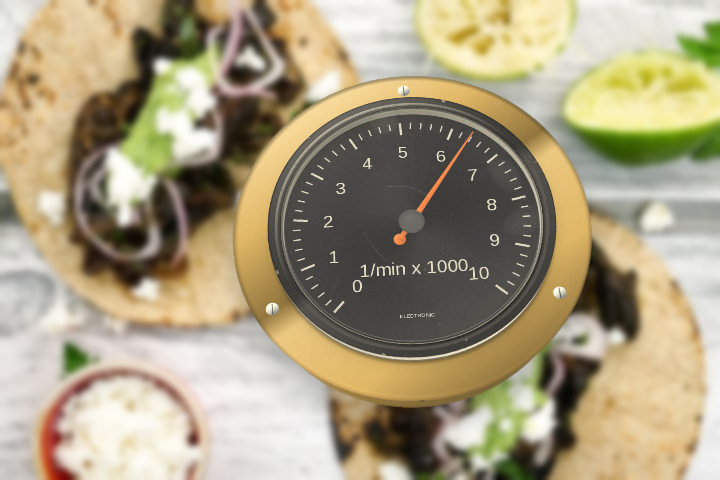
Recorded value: 6400,rpm
